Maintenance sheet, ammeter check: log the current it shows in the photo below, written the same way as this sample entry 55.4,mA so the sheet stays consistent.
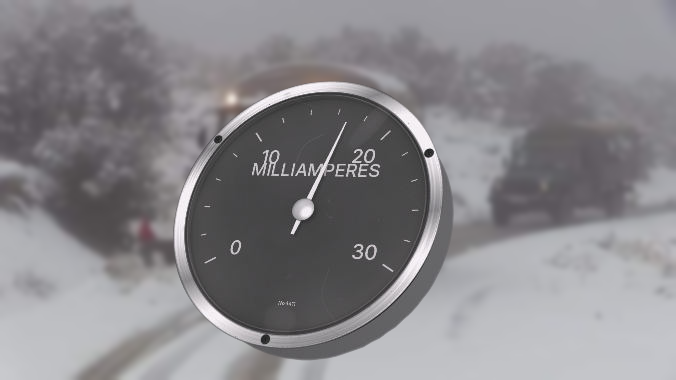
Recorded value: 17,mA
